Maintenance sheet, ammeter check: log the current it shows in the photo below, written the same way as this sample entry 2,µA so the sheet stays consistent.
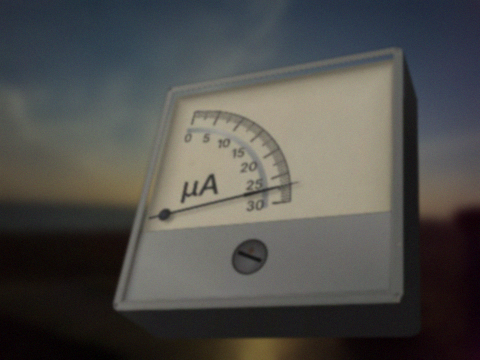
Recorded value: 27.5,µA
